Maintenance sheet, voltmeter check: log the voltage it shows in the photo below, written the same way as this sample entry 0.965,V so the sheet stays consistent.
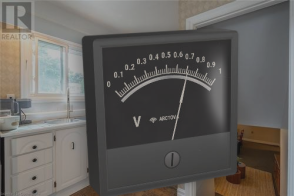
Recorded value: 0.7,V
